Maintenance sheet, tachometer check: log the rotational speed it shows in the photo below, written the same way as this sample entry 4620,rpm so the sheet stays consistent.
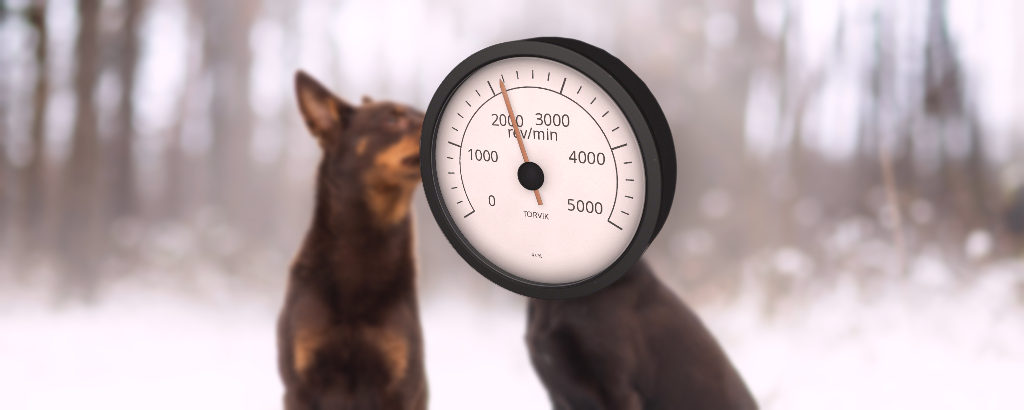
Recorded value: 2200,rpm
